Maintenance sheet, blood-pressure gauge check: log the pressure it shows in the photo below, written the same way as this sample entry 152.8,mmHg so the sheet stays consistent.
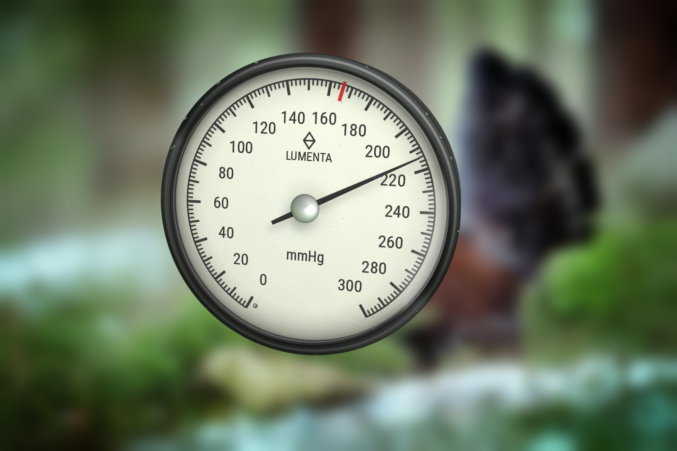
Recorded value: 214,mmHg
